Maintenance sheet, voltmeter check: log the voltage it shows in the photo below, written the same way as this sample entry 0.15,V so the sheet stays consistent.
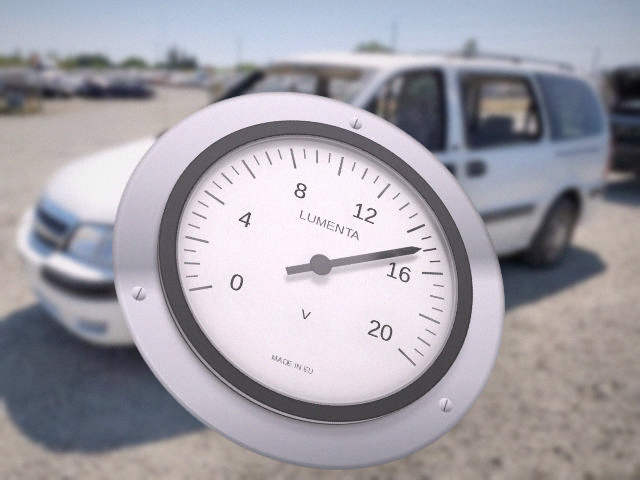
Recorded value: 15,V
